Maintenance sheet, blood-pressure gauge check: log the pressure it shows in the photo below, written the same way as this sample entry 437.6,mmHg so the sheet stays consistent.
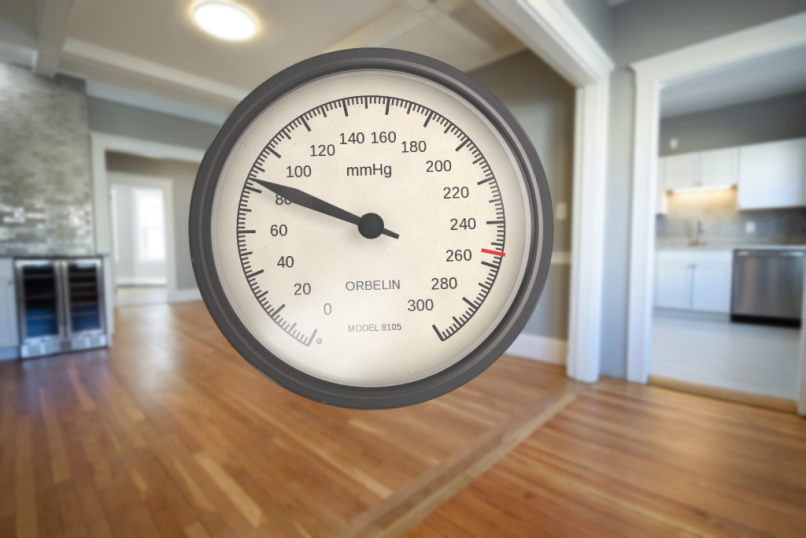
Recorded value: 84,mmHg
